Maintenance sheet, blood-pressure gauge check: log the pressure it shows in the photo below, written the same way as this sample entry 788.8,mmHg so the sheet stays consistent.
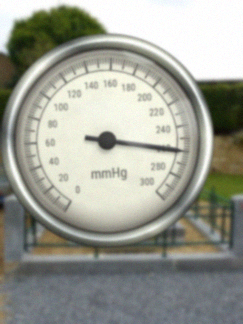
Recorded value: 260,mmHg
